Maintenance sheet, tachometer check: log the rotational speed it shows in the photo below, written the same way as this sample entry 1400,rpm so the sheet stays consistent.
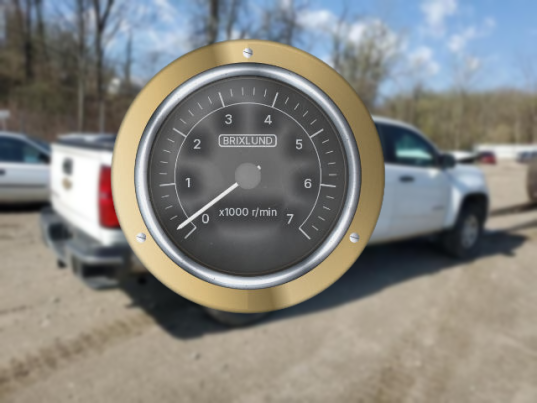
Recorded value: 200,rpm
